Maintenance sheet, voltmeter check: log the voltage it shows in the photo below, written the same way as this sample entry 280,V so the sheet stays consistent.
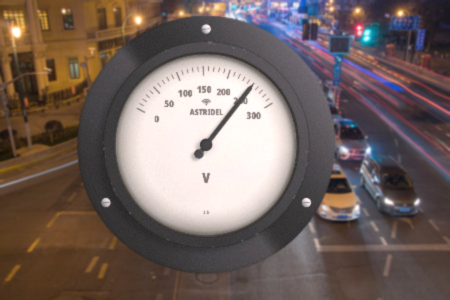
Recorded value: 250,V
